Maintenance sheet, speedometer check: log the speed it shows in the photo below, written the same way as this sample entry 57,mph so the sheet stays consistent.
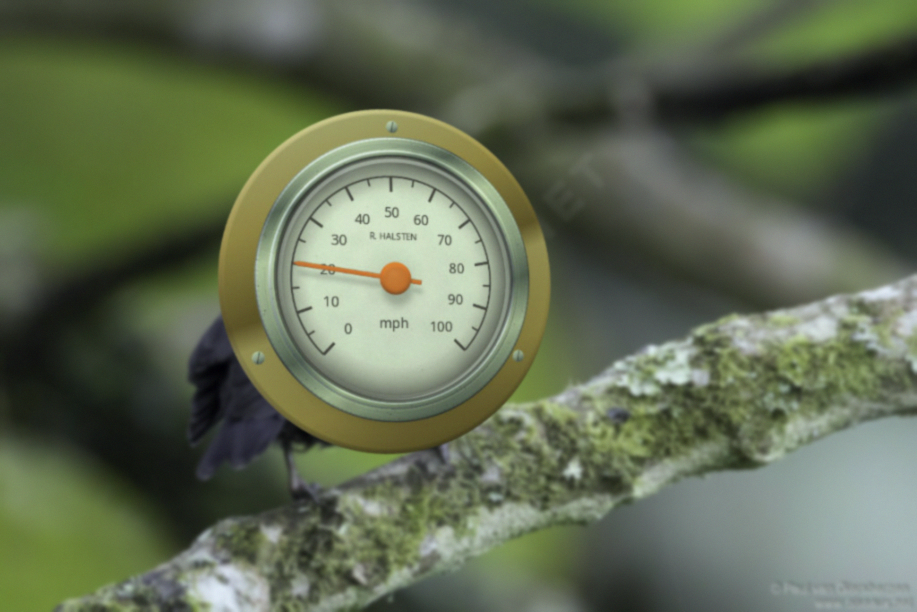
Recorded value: 20,mph
